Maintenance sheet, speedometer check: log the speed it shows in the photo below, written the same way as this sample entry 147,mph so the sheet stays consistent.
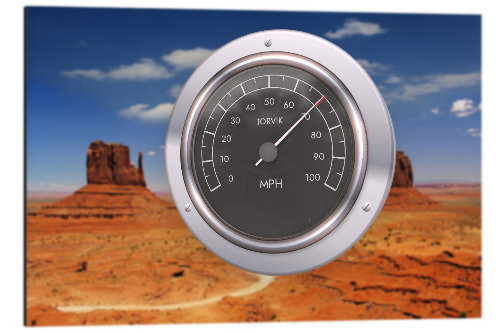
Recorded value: 70,mph
